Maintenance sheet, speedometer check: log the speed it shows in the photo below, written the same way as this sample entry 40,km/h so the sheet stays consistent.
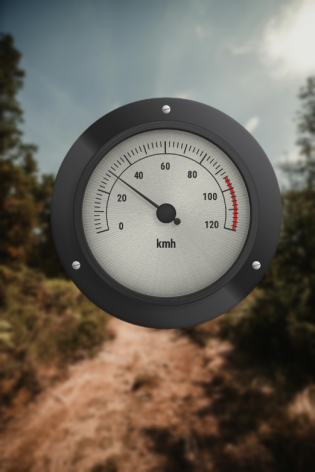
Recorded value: 30,km/h
